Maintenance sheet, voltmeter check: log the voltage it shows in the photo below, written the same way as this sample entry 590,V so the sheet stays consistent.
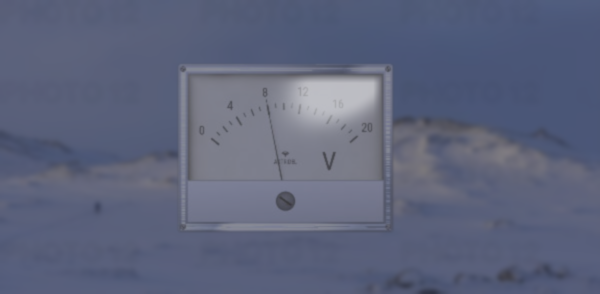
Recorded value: 8,V
